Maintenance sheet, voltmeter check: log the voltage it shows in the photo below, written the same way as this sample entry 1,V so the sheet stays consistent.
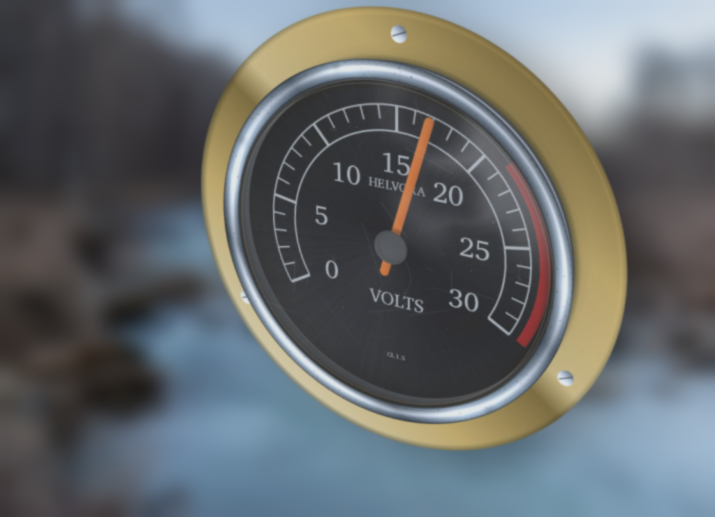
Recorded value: 17,V
